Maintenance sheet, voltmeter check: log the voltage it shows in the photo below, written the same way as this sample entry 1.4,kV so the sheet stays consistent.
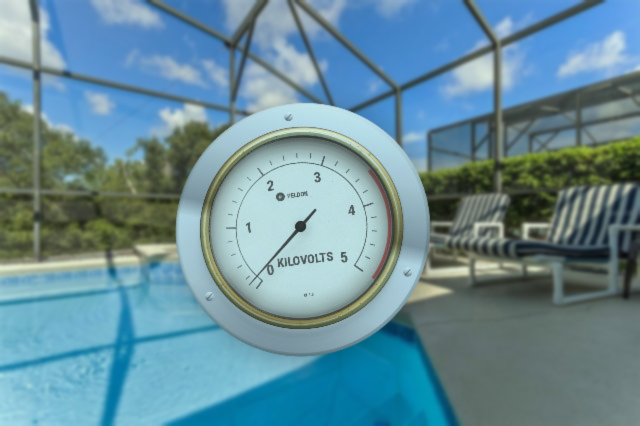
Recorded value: 0.1,kV
